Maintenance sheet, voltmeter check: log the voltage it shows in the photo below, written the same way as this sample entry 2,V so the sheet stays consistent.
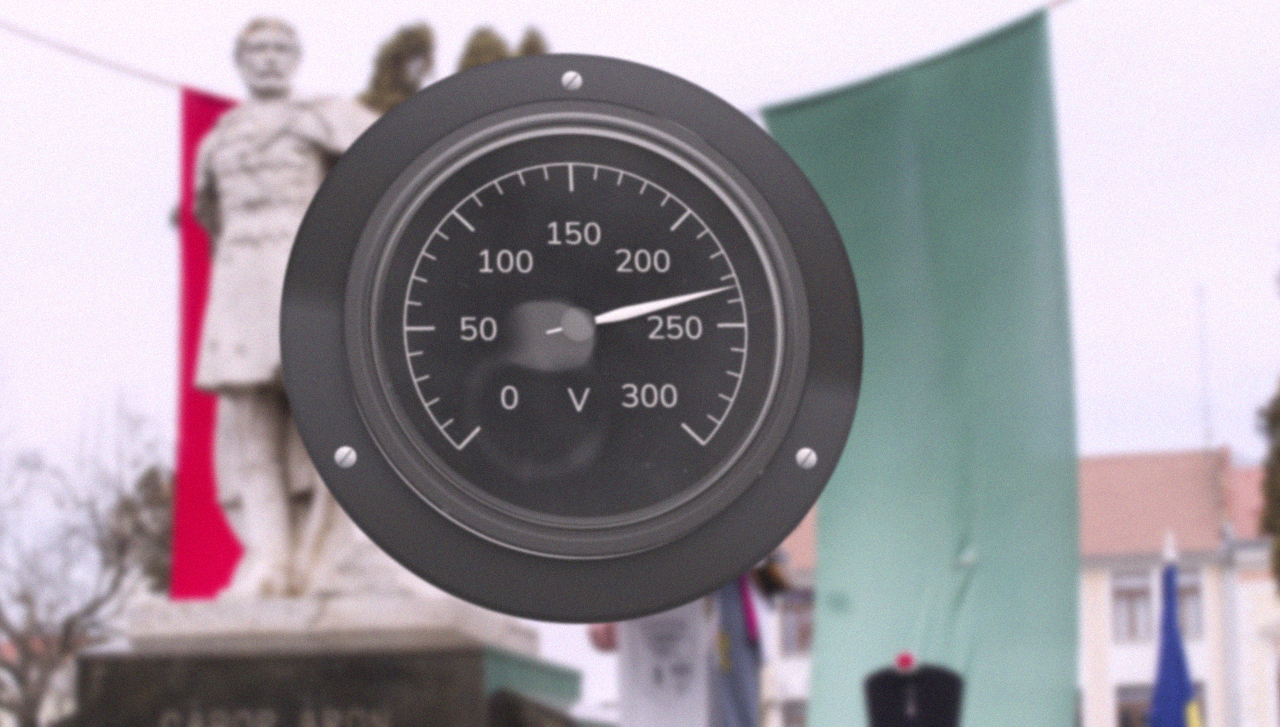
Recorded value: 235,V
